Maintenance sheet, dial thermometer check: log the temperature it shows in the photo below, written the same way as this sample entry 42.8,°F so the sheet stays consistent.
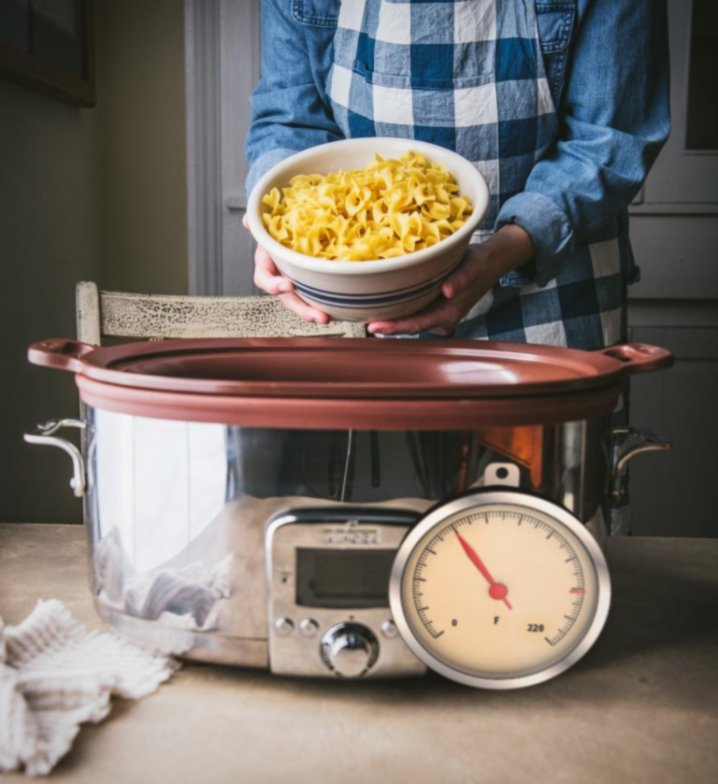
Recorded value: 80,°F
